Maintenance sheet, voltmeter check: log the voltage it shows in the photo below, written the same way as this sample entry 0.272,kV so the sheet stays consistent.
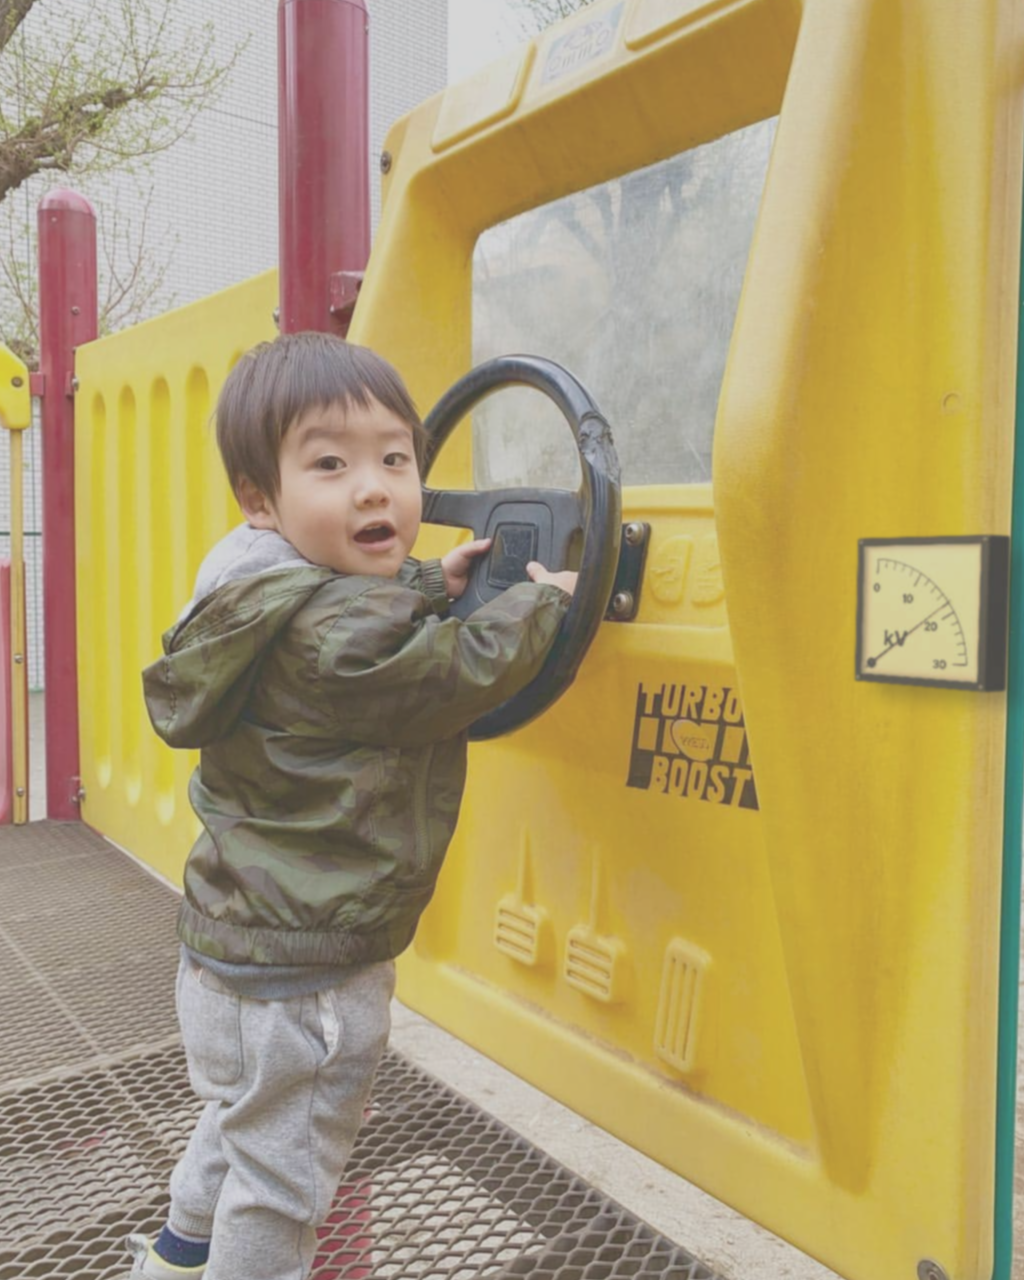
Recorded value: 18,kV
